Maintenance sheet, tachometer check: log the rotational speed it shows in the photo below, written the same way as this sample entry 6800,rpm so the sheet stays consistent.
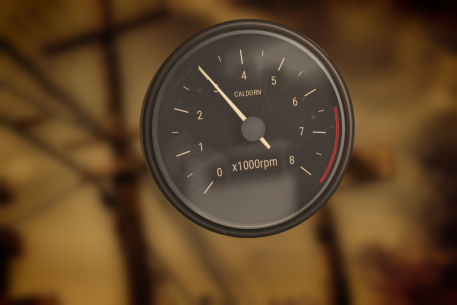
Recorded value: 3000,rpm
